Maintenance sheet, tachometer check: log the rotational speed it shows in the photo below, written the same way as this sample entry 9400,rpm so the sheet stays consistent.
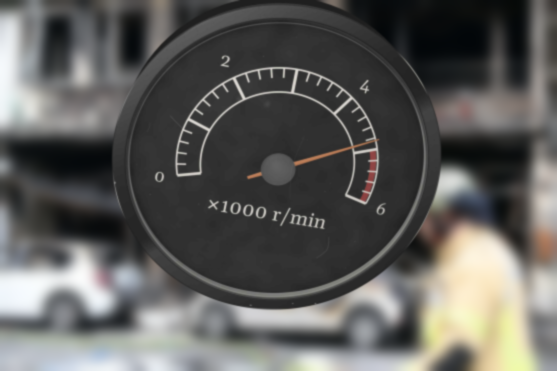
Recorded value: 4800,rpm
